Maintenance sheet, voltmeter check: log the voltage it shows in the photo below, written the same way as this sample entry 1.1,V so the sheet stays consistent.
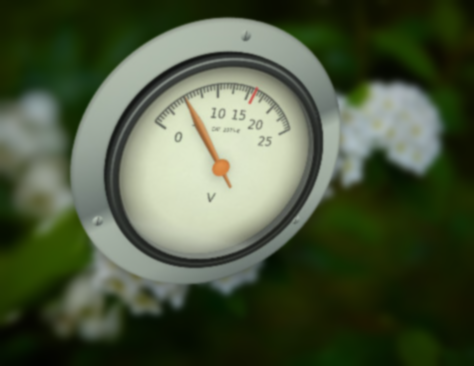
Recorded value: 5,V
